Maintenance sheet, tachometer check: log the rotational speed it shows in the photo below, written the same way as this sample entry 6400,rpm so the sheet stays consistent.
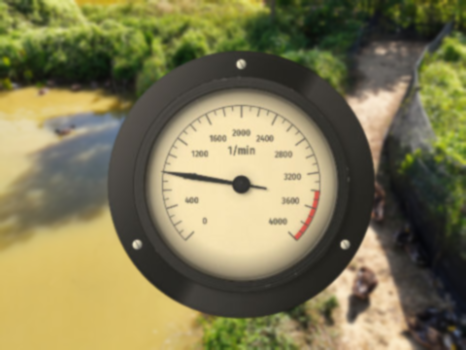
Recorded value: 800,rpm
